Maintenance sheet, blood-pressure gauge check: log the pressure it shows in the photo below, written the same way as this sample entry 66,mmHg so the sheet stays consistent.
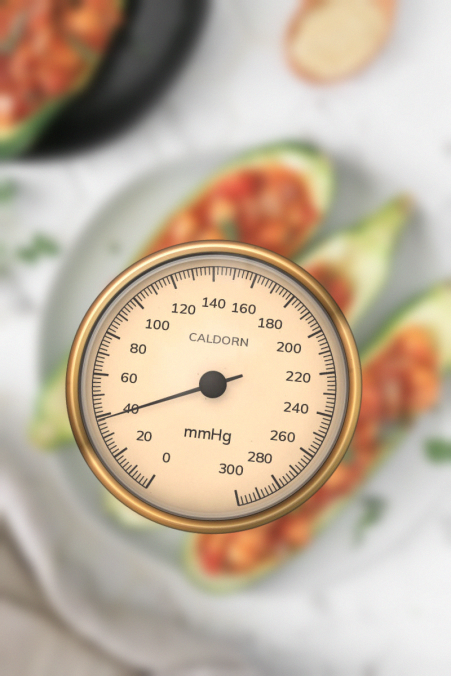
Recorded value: 38,mmHg
